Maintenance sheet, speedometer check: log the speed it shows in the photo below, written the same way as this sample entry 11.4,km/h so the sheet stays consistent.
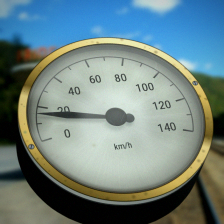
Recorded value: 15,km/h
